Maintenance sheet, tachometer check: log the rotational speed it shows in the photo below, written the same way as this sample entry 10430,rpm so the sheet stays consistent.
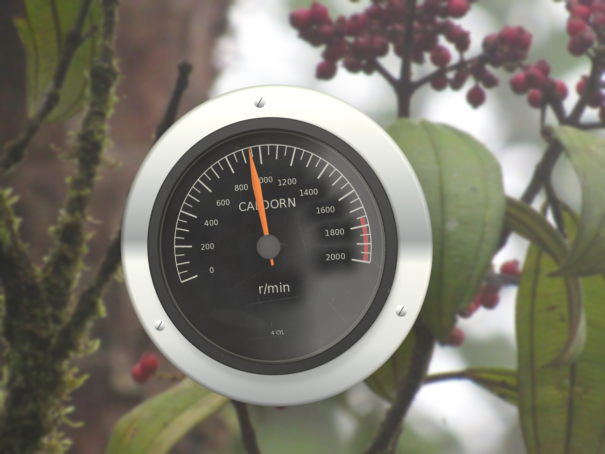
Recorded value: 950,rpm
